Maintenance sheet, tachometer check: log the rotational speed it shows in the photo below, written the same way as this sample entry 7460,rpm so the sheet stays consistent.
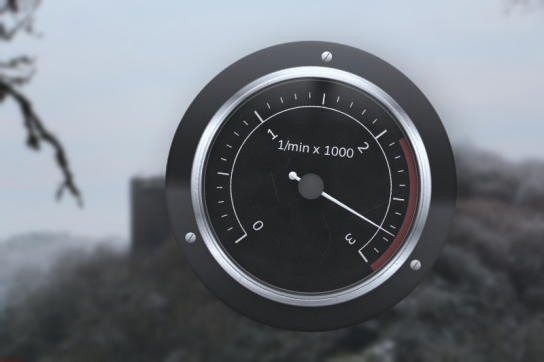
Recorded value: 2750,rpm
